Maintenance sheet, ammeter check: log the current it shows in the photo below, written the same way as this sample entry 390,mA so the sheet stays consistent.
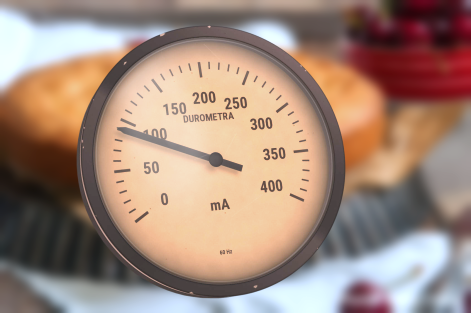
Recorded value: 90,mA
